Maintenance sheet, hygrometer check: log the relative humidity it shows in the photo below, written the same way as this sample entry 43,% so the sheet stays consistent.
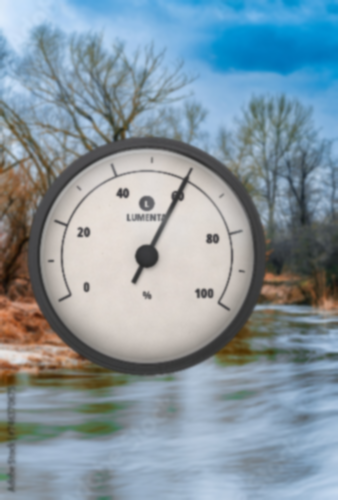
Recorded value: 60,%
